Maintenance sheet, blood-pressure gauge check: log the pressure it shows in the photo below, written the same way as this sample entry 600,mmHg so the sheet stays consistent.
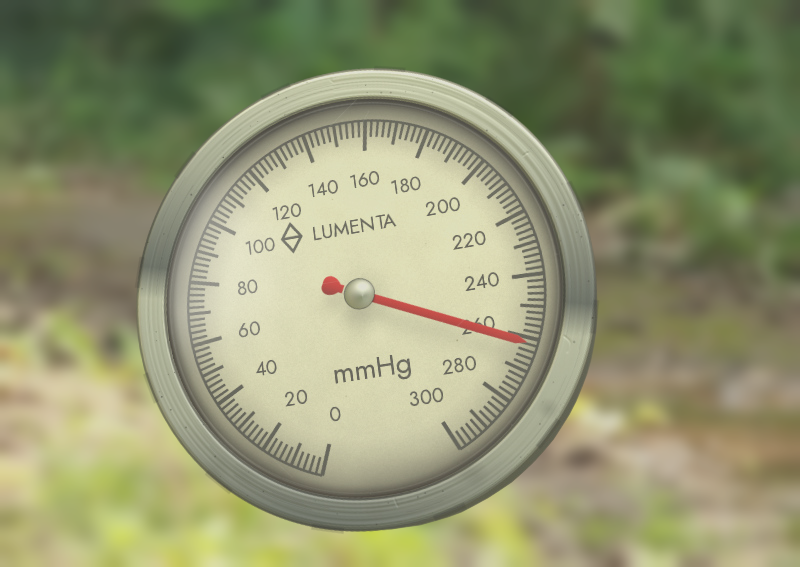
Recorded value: 262,mmHg
